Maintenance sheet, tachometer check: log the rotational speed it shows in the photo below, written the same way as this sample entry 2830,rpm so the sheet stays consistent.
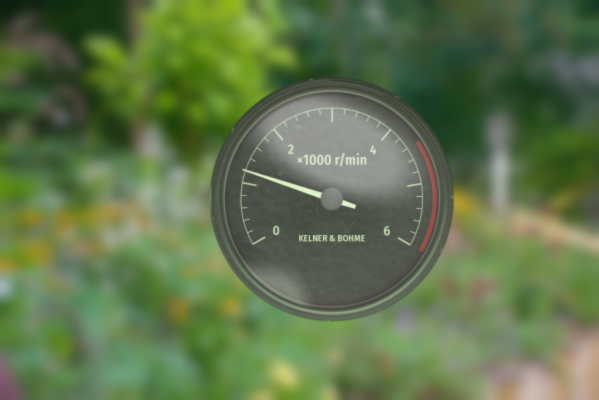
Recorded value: 1200,rpm
